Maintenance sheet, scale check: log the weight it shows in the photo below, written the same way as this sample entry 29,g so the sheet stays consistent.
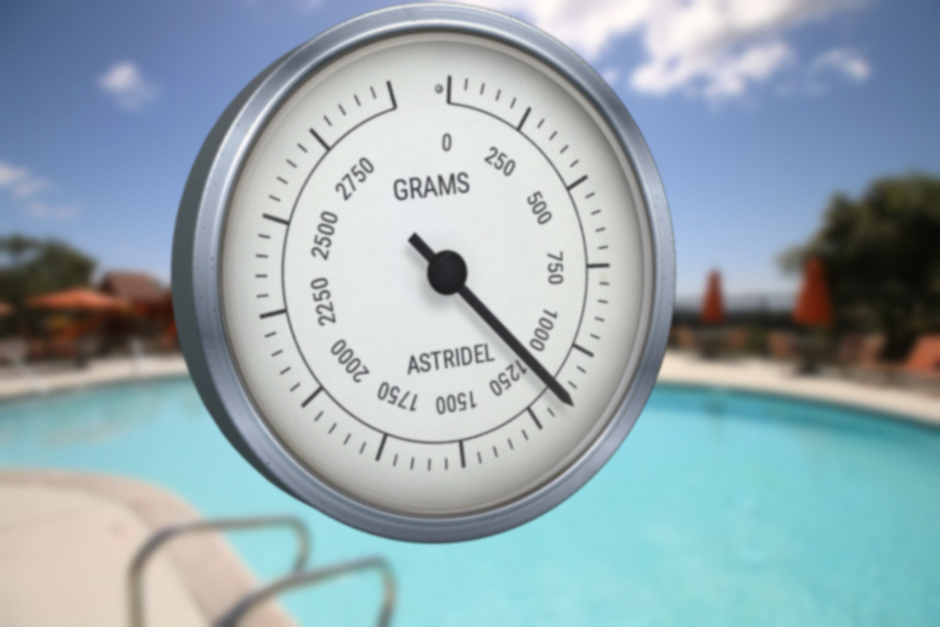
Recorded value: 1150,g
